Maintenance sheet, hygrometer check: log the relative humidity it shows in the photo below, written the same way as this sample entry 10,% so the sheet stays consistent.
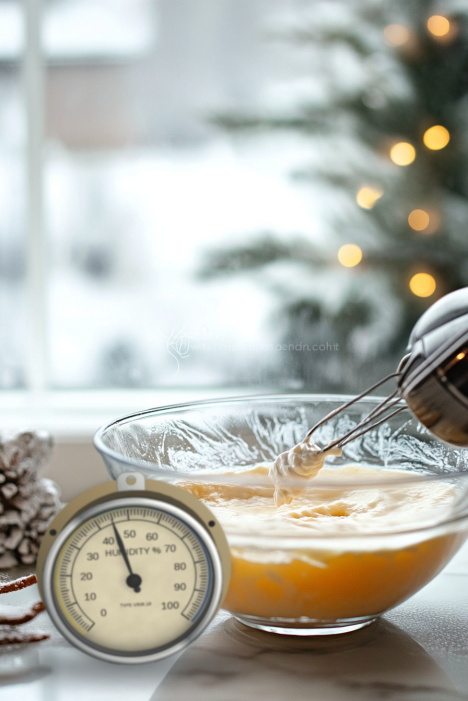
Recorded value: 45,%
